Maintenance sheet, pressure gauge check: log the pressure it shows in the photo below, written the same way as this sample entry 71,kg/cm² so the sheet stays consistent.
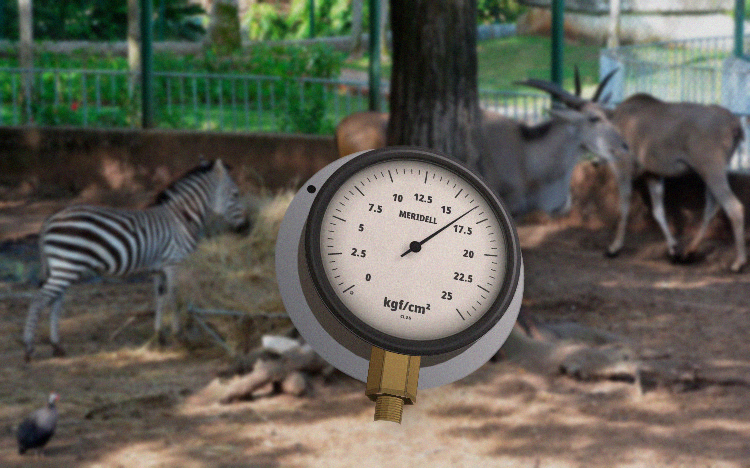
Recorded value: 16.5,kg/cm²
